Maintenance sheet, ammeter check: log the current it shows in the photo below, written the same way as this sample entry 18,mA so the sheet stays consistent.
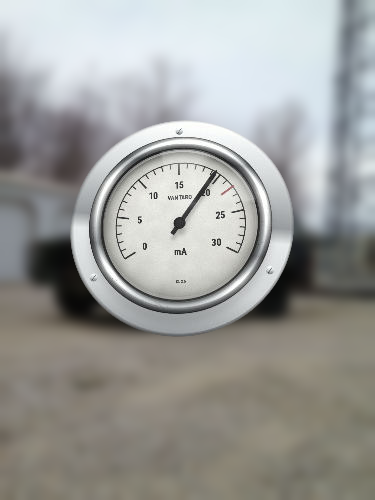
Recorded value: 19.5,mA
